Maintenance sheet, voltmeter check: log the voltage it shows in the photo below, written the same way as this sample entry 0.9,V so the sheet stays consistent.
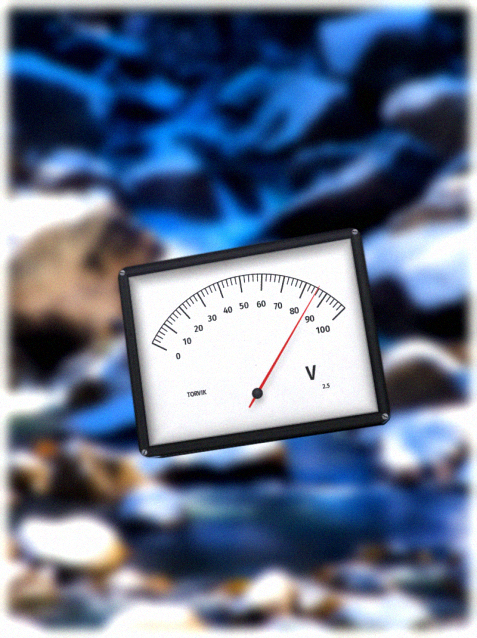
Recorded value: 86,V
